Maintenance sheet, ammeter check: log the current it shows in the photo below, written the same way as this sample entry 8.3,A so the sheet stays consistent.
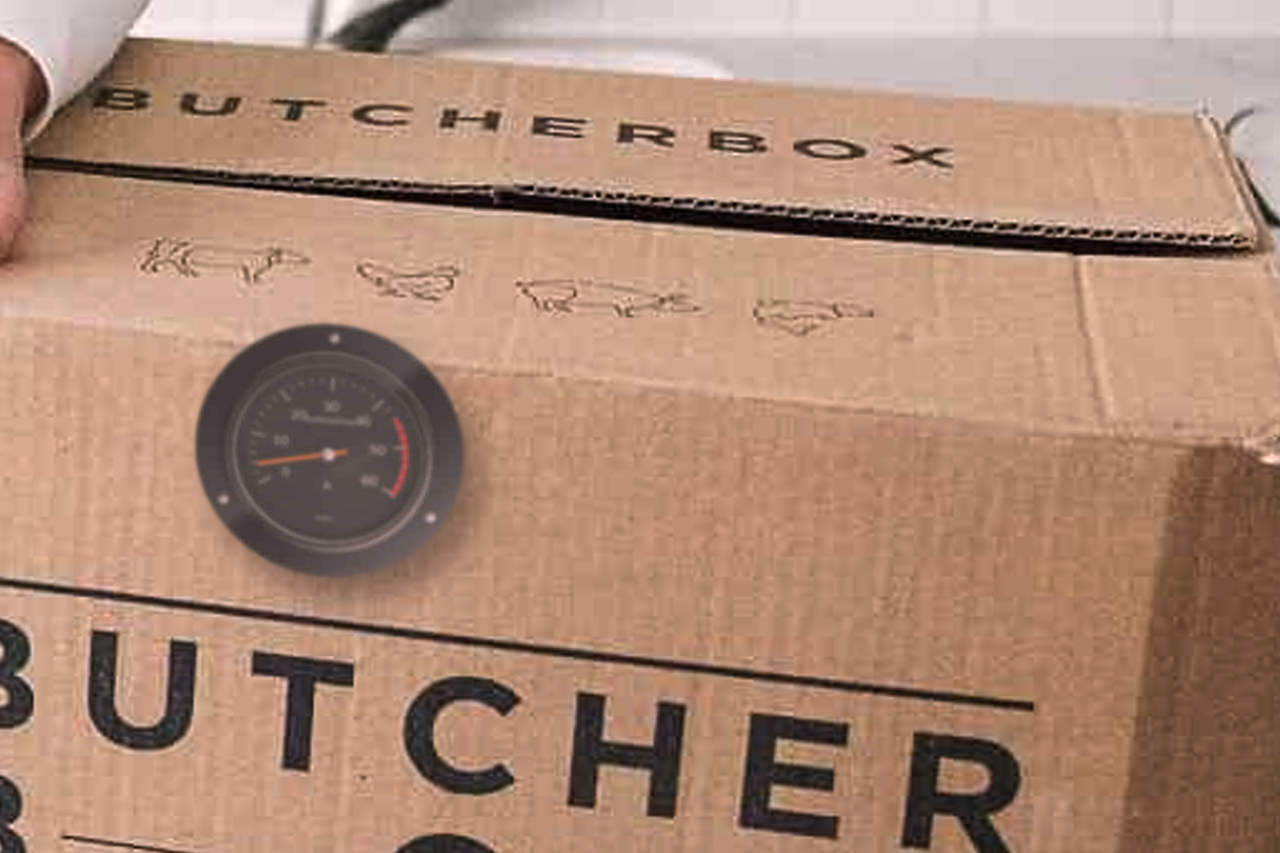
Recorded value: 4,A
